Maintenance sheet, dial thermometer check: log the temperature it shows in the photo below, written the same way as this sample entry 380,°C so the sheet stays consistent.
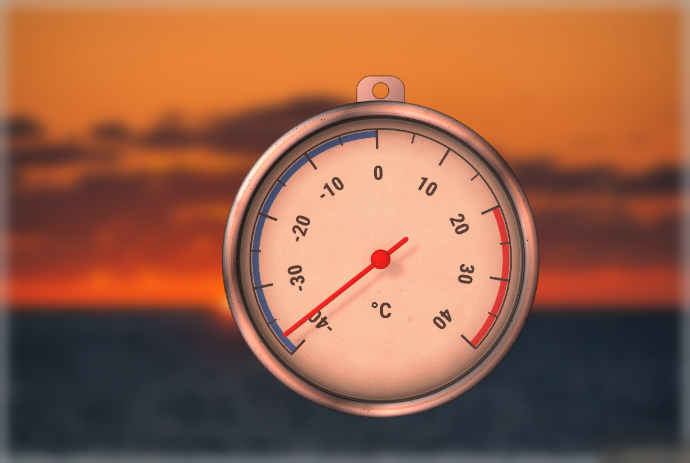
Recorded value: -37.5,°C
